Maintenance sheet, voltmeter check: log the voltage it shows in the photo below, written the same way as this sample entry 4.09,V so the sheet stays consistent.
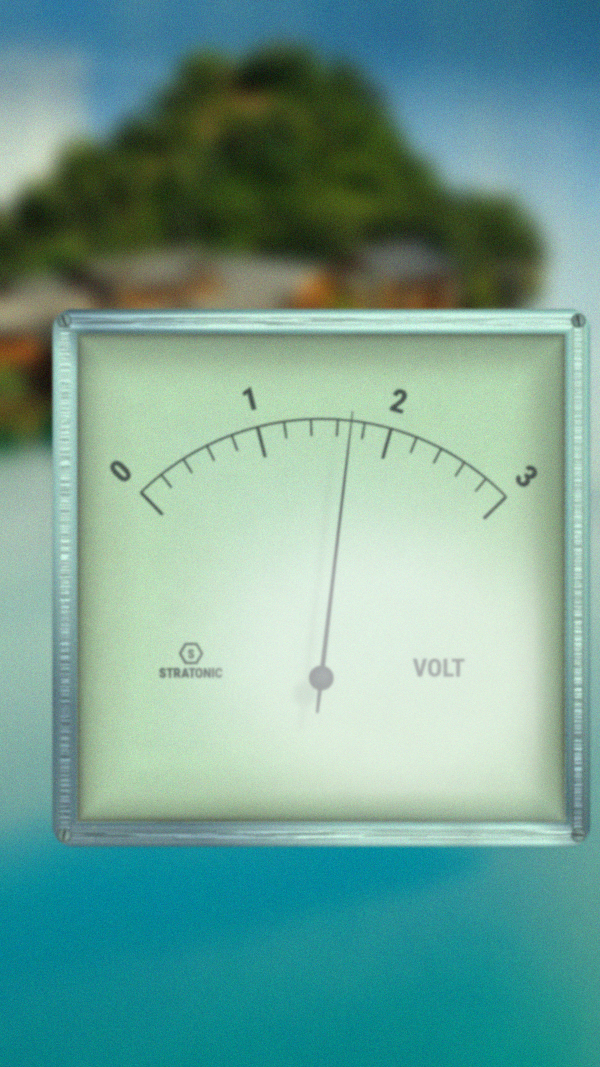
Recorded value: 1.7,V
